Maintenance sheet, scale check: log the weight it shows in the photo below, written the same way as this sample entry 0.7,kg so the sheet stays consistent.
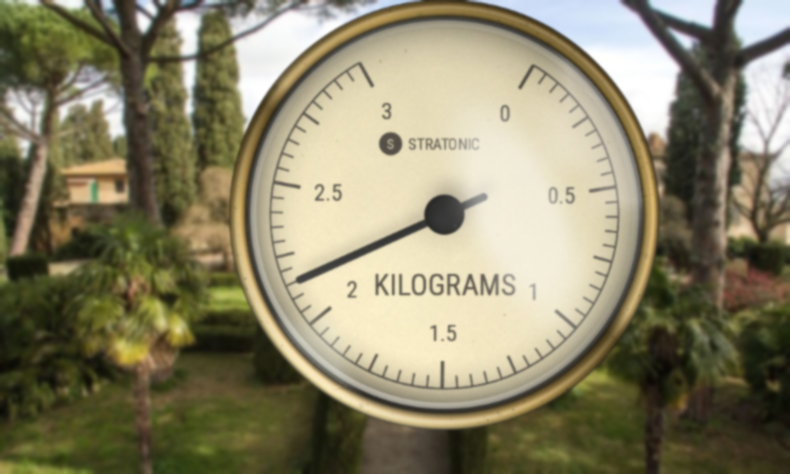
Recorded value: 2.15,kg
